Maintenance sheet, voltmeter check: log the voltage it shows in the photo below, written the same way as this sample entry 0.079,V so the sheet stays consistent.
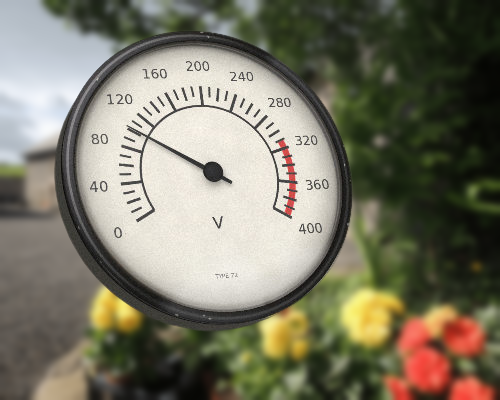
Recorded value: 100,V
